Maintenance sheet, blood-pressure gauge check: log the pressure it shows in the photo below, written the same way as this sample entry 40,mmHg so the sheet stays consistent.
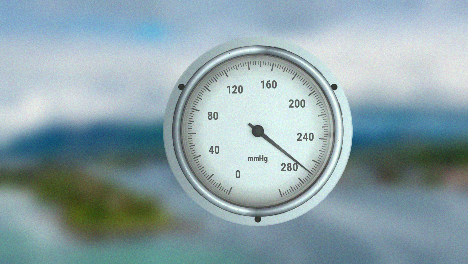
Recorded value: 270,mmHg
